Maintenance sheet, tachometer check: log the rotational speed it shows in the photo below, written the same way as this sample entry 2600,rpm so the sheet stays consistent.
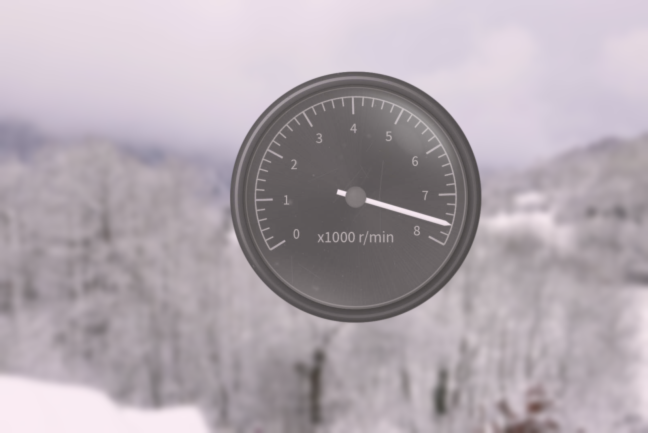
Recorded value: 7600,rpm
